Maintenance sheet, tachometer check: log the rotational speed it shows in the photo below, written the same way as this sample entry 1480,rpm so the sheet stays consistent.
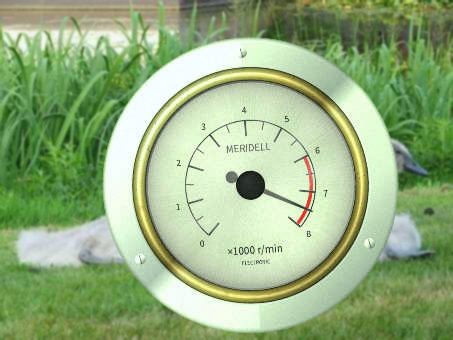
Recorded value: 7500,rpm
